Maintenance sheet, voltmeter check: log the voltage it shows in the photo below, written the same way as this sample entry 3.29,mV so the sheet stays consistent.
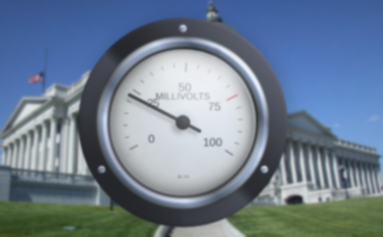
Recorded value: 22.5,mV
